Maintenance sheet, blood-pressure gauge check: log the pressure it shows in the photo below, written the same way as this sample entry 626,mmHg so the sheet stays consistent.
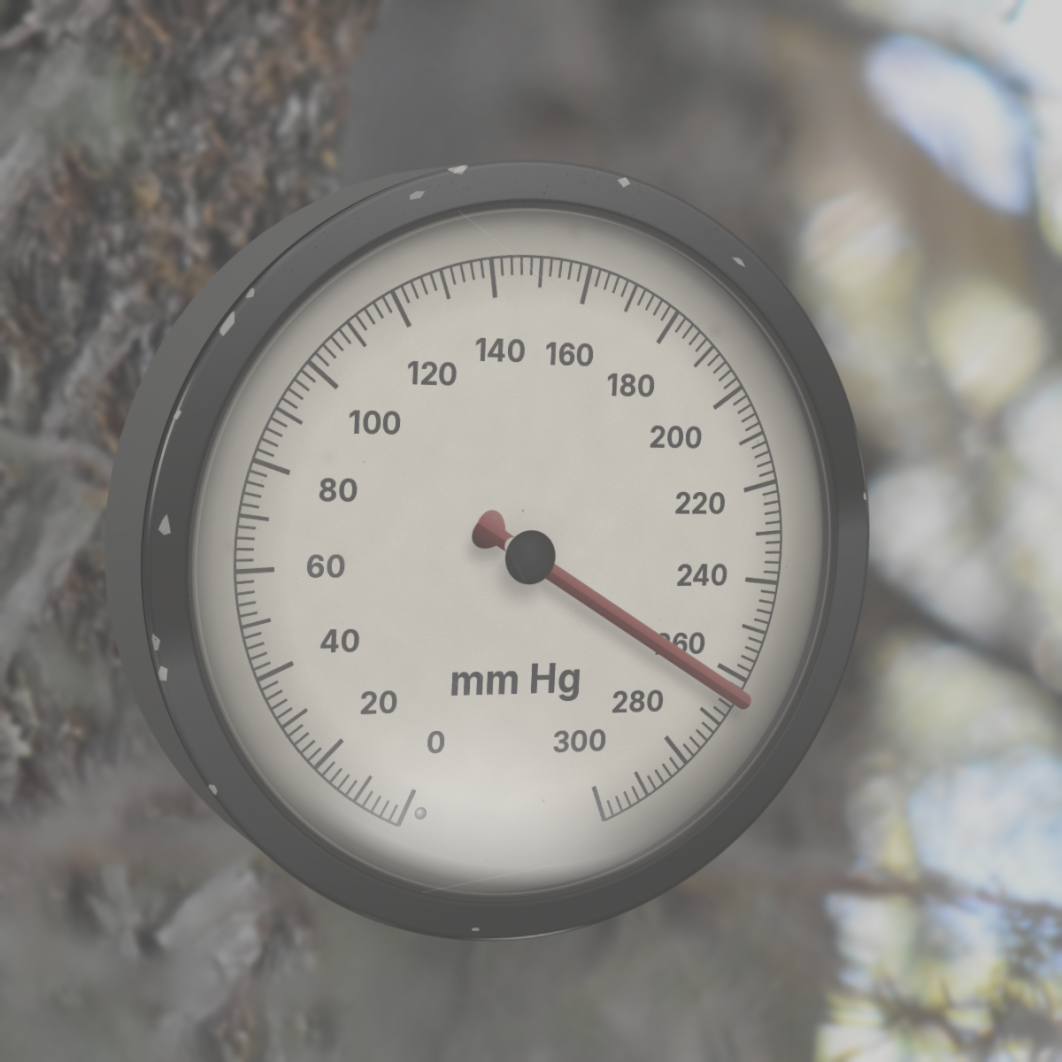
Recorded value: 264,mmHg
